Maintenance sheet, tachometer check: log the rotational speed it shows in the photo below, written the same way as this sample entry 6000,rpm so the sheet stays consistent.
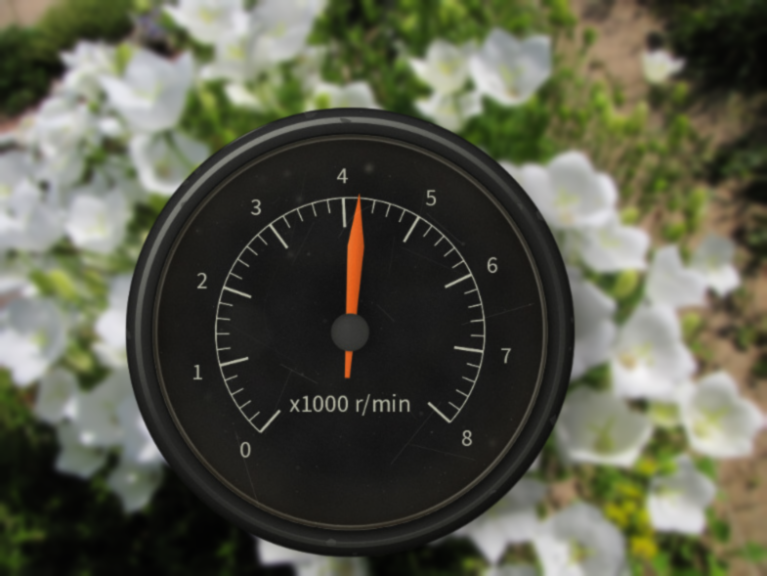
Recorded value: 4200,rpm
